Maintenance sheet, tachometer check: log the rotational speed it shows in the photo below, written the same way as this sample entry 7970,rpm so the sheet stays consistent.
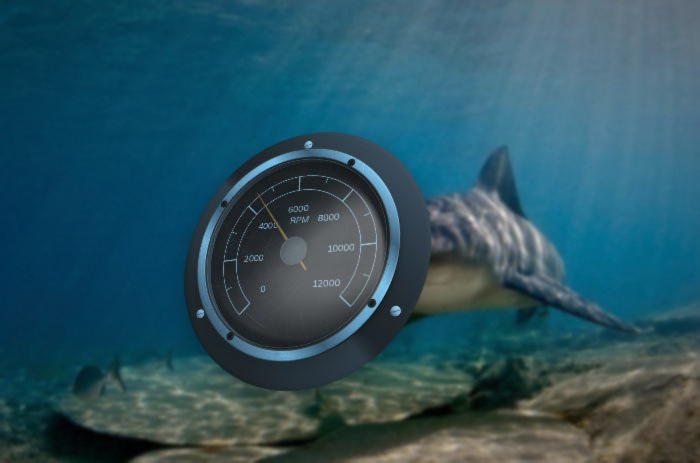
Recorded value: 4500,rpm
